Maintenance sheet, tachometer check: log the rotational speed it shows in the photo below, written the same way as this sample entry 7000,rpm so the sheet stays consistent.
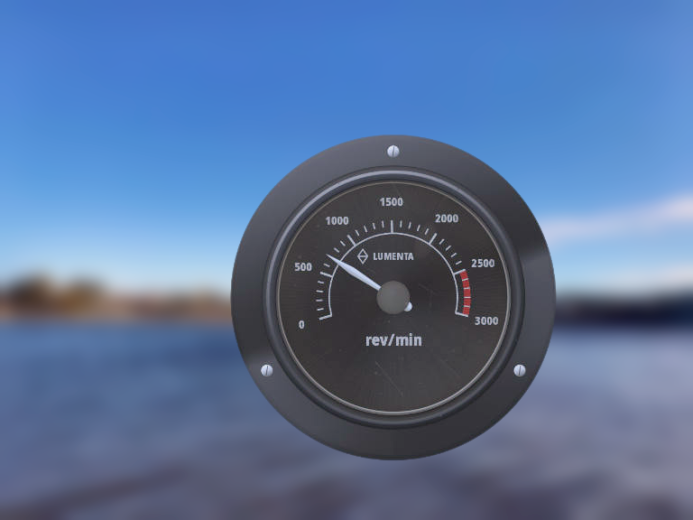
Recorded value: 700,rpm
